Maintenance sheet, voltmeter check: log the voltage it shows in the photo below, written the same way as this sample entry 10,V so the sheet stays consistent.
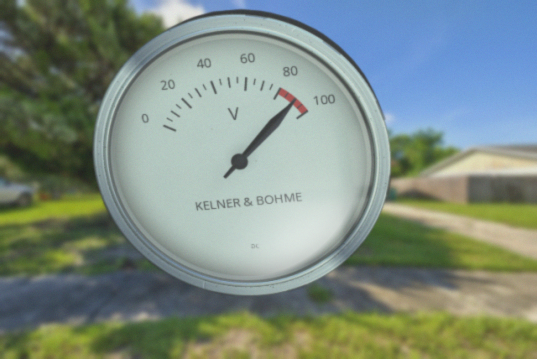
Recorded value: 90,V
